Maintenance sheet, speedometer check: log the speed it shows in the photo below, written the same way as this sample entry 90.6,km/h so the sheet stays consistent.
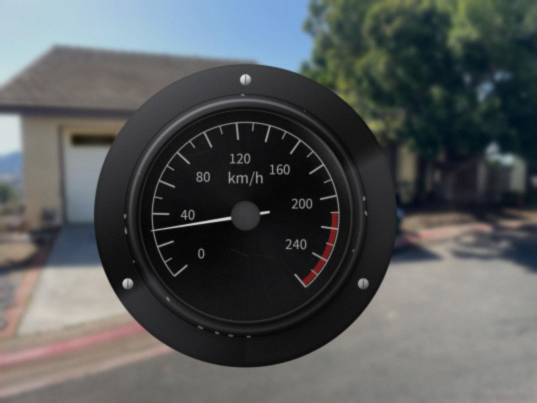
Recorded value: 30,km/h
